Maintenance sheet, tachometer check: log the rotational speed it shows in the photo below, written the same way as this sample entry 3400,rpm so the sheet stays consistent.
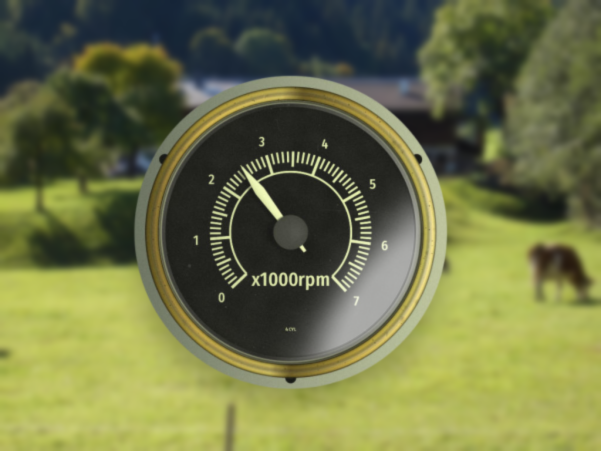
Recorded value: 2500,rpm
